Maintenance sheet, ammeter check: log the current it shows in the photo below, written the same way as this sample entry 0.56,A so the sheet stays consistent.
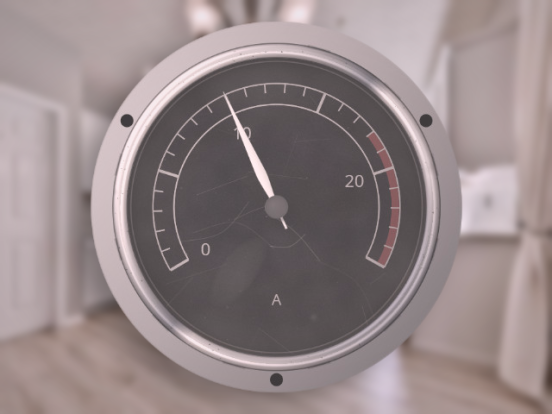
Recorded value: 10,A
